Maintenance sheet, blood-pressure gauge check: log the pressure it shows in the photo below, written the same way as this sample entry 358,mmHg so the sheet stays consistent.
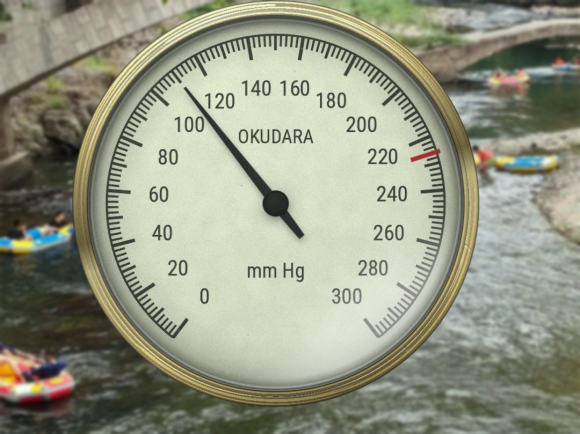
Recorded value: 110,mmHg
